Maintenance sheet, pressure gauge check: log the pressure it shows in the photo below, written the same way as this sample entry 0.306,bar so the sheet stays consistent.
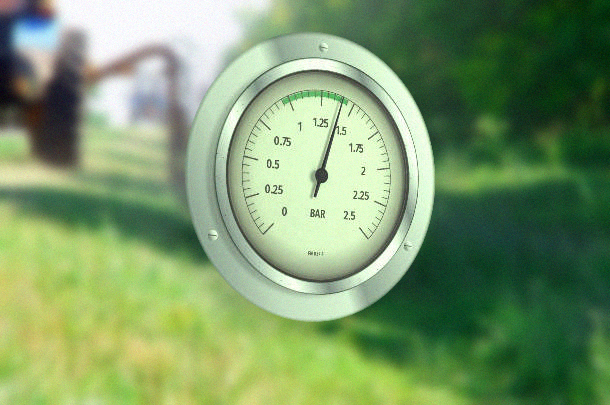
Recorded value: 1.4,bar
